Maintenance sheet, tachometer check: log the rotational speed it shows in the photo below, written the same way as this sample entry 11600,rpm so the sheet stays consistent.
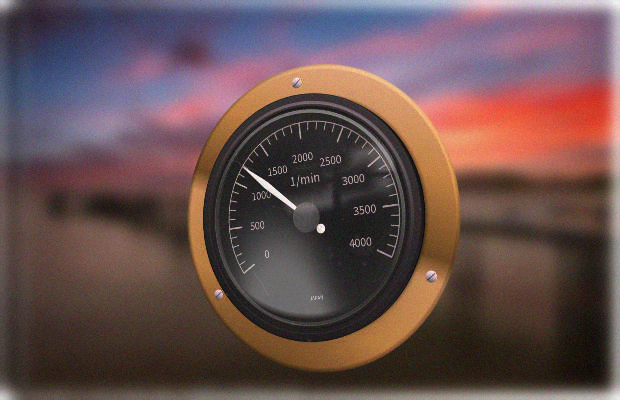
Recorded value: 1200,rpm
